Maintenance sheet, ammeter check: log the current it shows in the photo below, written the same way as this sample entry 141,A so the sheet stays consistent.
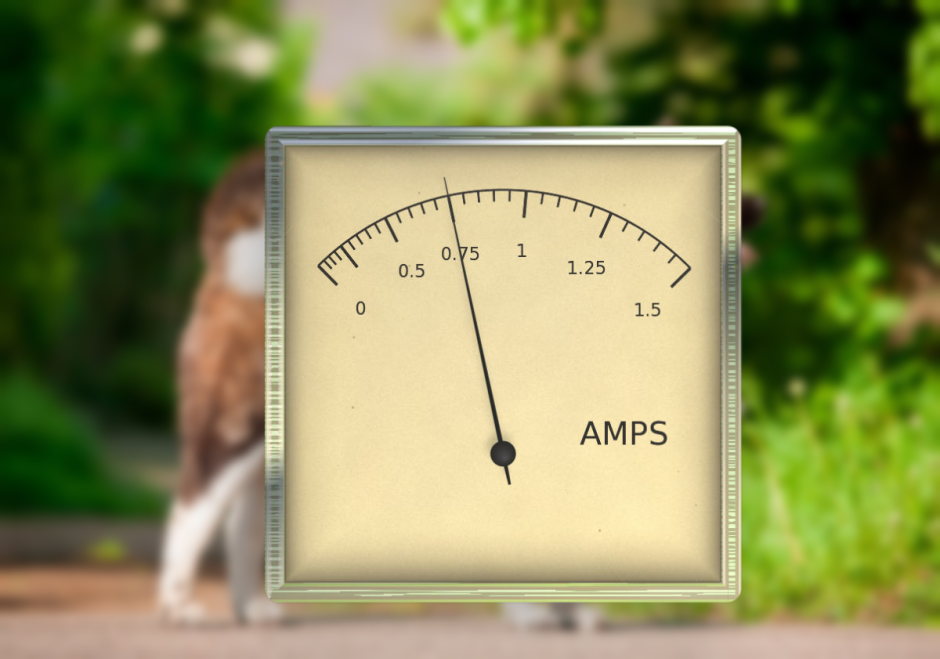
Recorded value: 0.75,A
